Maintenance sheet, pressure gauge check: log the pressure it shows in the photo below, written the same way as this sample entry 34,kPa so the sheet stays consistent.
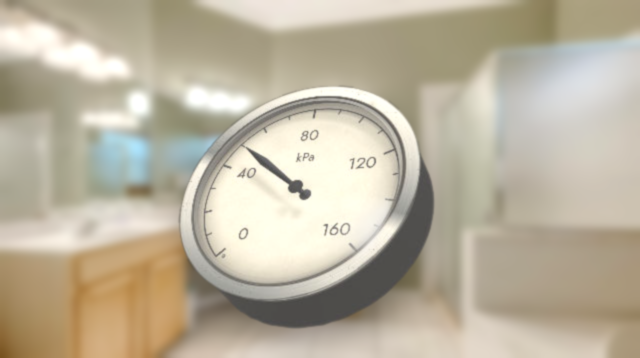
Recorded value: 50,kPa
